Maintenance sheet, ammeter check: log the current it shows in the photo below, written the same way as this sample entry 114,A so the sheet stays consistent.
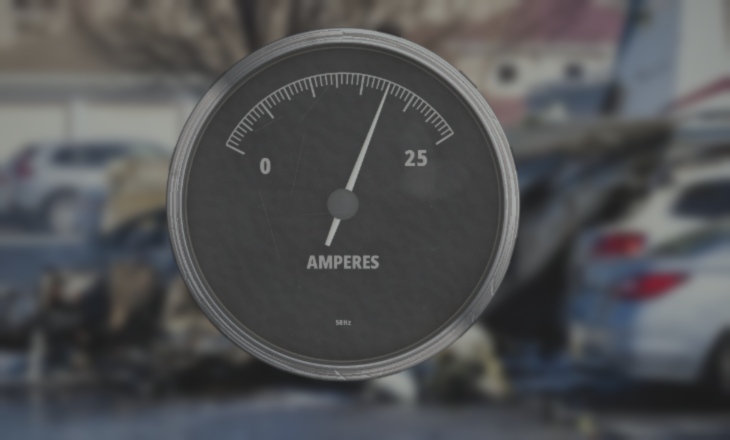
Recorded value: 17.5,A
